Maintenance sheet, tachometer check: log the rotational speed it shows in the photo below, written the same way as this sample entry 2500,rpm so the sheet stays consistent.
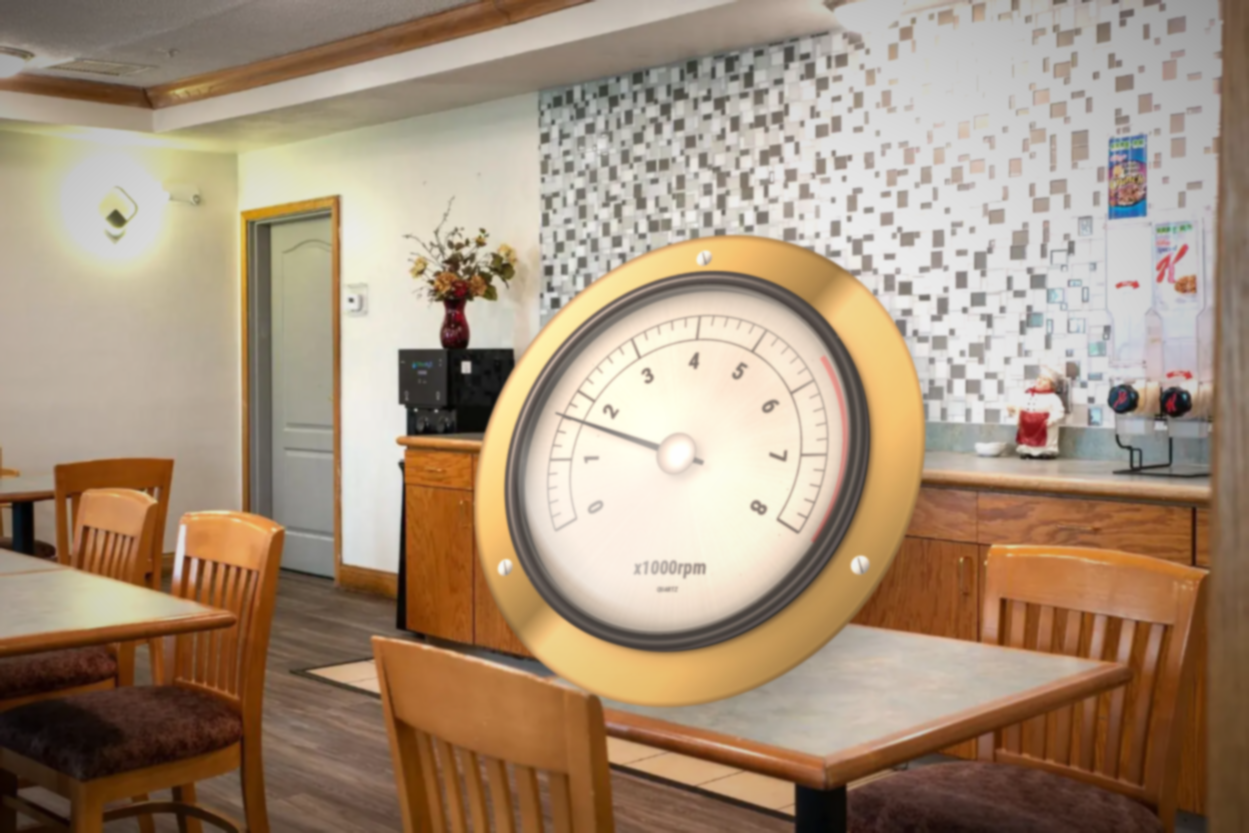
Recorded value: 1600,rpm
